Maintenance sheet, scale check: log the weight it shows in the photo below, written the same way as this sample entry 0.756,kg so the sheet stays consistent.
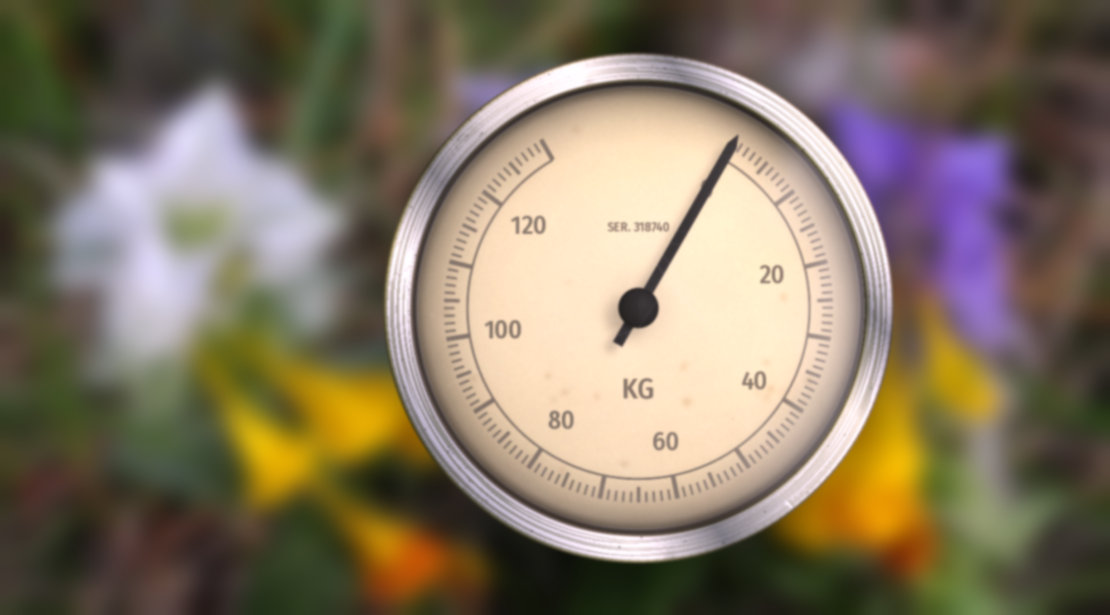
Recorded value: 0,kg
